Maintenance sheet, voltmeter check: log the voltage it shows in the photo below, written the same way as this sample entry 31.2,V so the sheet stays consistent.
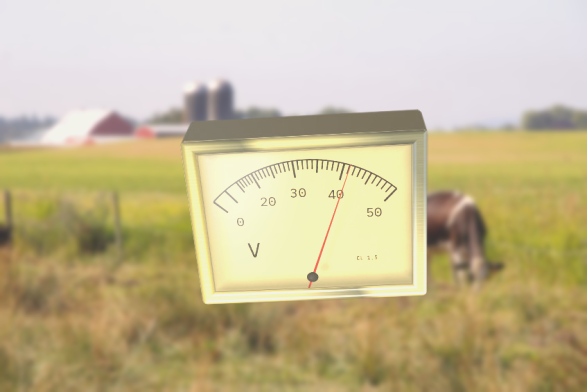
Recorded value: 41,V
